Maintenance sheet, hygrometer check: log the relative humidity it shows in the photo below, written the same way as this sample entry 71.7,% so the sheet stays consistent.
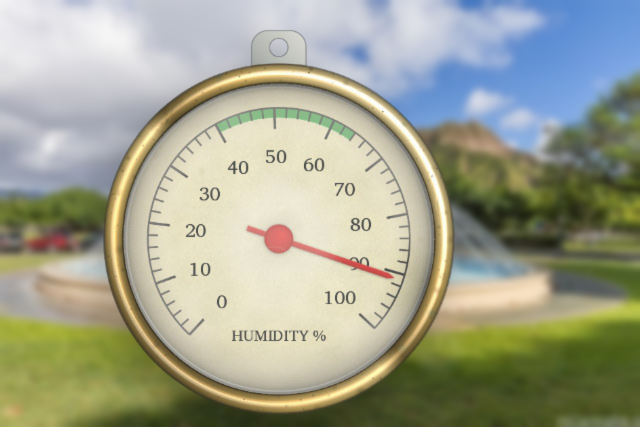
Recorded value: 91,%
